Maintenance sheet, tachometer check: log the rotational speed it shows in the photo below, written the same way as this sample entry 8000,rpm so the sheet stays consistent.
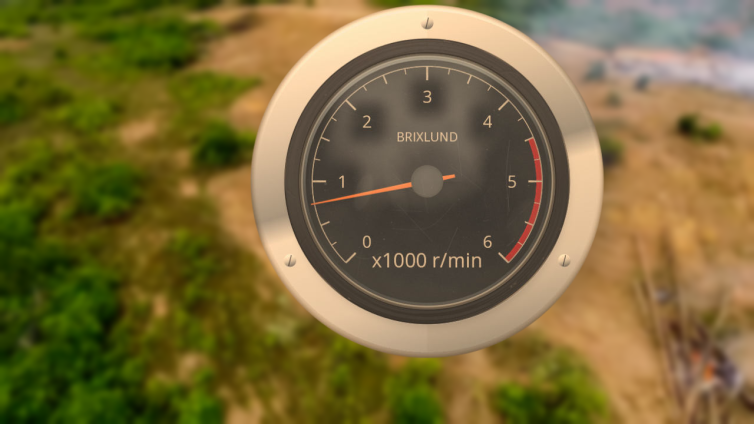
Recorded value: 750,rpm
